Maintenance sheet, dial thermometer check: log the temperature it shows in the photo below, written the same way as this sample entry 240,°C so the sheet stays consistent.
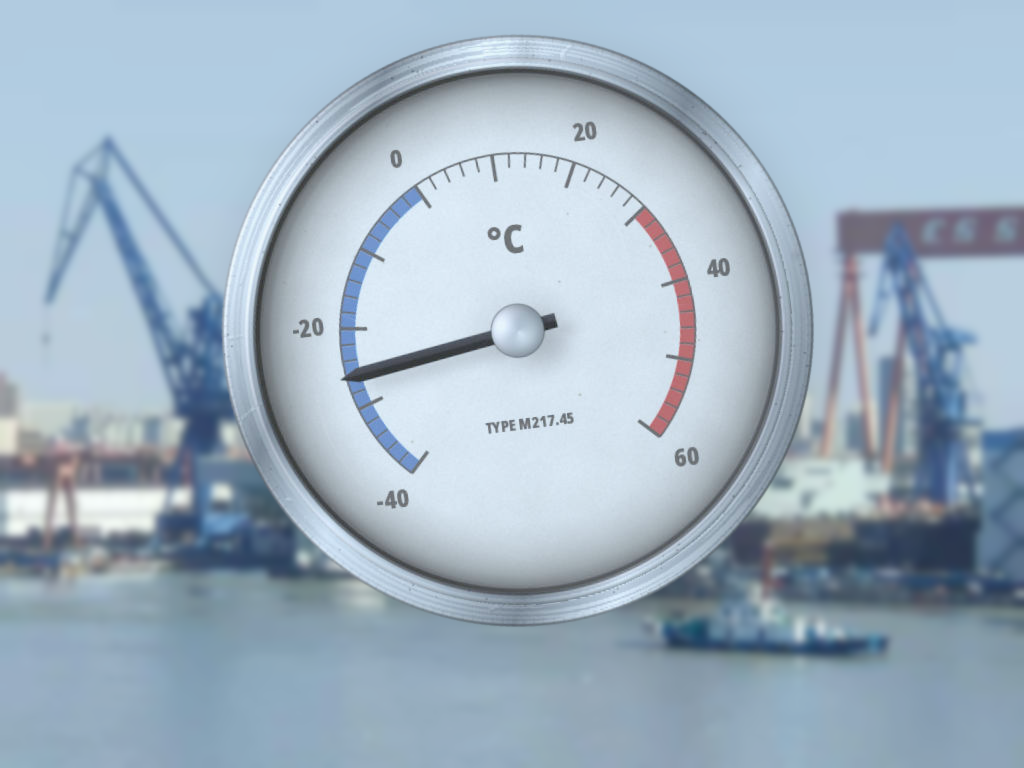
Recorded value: -26,°C
